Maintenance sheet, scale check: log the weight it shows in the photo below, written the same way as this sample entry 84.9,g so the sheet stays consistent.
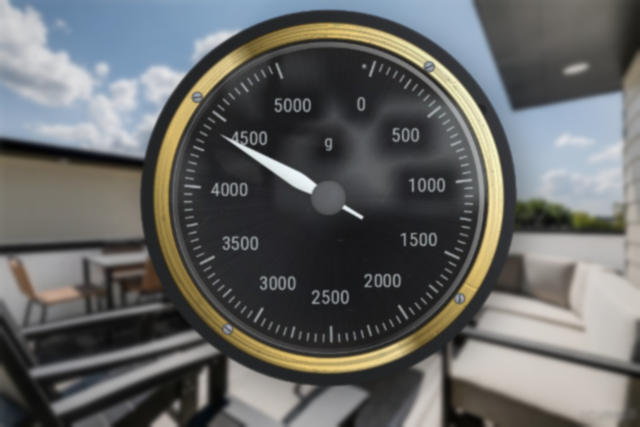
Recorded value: 4400,g
